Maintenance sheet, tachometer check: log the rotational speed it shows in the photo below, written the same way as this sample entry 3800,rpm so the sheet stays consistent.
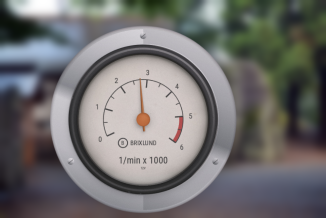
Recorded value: 2750,rpm
